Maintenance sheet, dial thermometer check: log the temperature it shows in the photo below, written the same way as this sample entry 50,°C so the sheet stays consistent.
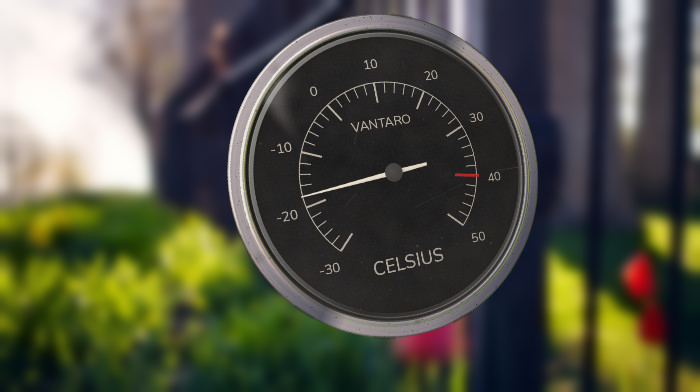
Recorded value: -18,°C
